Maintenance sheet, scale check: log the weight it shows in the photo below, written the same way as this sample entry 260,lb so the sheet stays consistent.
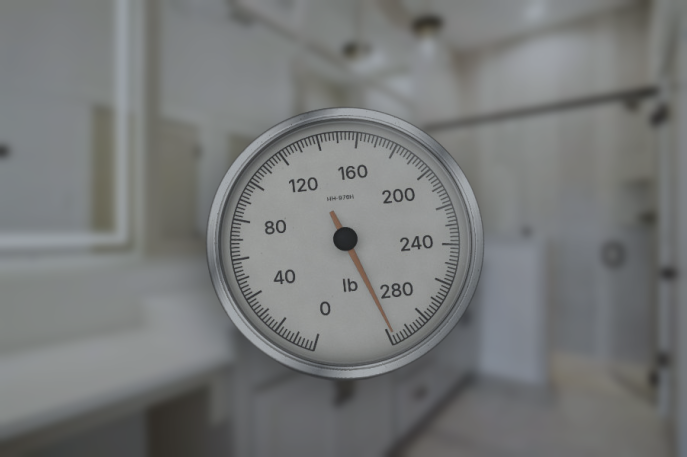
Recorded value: 298,lb
